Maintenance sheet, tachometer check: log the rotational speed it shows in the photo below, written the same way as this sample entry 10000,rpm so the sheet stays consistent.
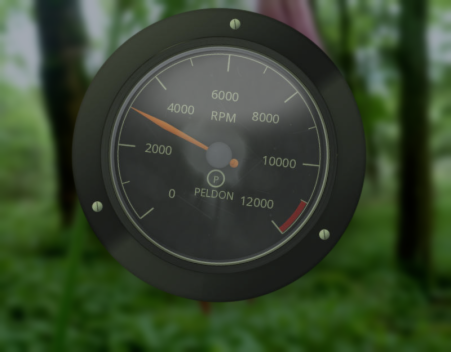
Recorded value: 3000,rpm
